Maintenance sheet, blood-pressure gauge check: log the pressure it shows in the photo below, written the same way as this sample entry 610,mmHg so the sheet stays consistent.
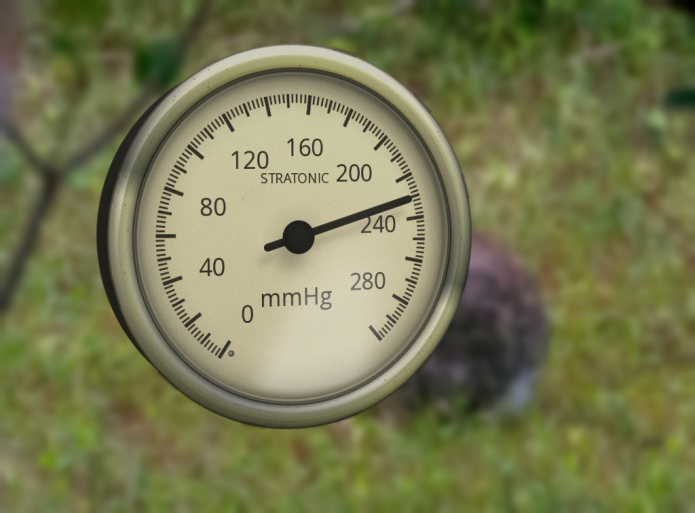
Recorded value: 230,mmHg
